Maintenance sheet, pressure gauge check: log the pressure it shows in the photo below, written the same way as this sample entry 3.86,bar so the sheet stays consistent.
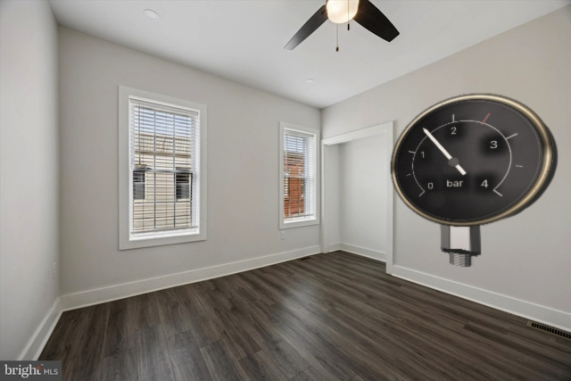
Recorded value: 1.5,bar
